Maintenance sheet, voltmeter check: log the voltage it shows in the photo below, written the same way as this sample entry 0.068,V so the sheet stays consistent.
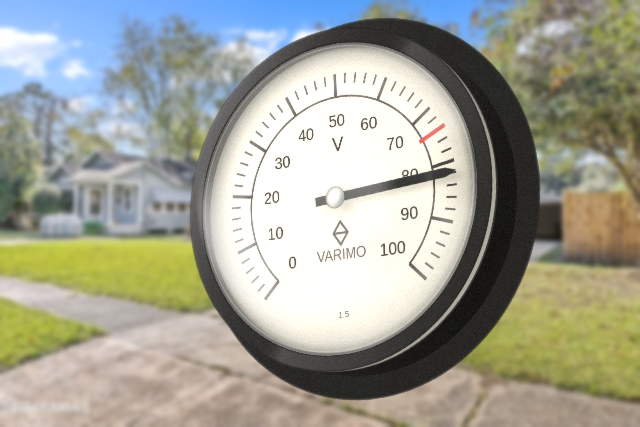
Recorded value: 82,V
